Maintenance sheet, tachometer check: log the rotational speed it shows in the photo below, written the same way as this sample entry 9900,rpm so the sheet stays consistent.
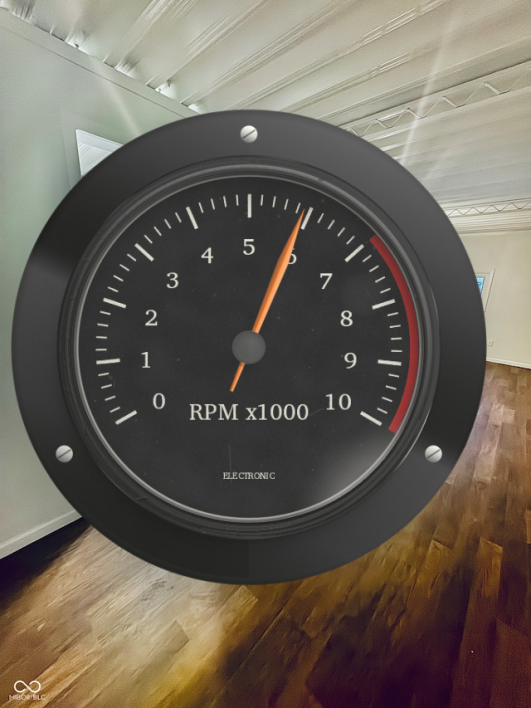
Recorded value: 5900,rpm
